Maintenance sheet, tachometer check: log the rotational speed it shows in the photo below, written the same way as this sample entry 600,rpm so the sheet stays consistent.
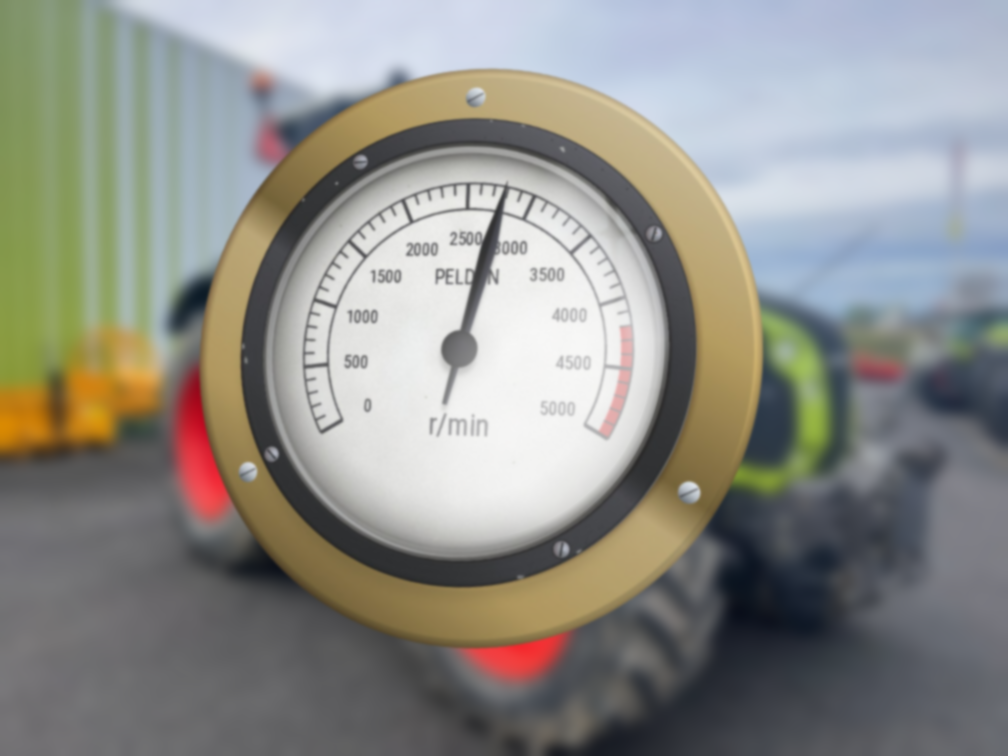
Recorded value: 2800,rpm
